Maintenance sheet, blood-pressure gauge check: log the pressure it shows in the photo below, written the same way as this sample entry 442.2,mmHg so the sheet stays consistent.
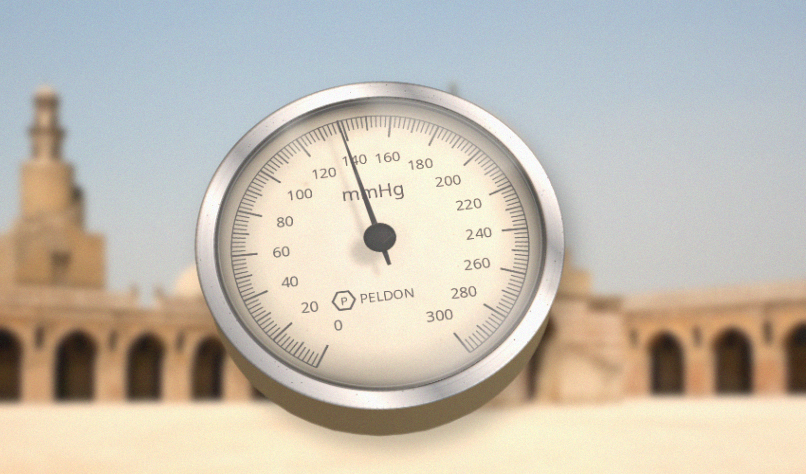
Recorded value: 138,mmHg
